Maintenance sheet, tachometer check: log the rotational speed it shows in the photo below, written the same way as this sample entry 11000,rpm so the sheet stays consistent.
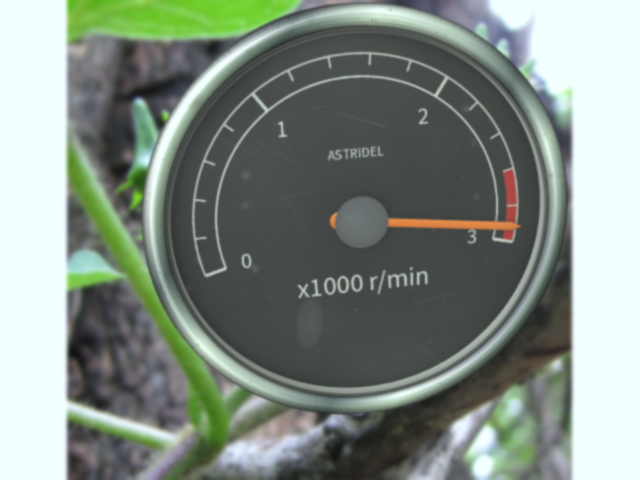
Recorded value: 2900,rpm
